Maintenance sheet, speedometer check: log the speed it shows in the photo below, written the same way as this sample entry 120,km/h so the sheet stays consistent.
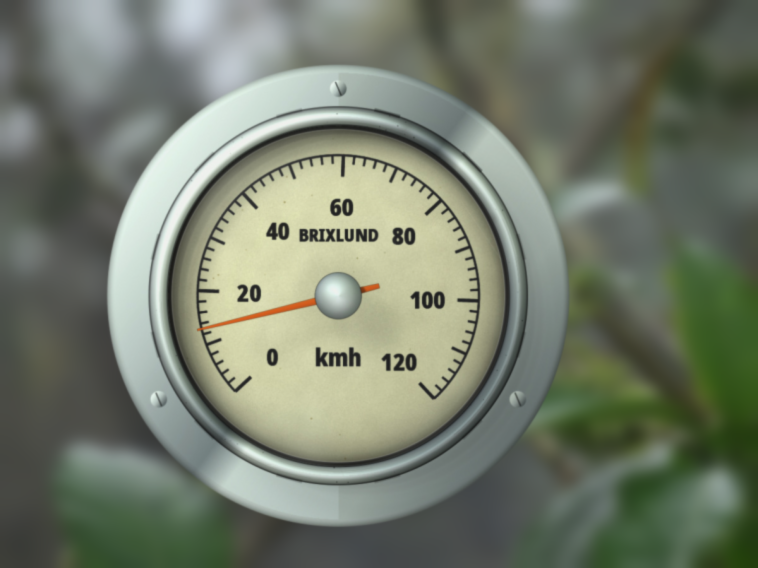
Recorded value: 13,km/h
